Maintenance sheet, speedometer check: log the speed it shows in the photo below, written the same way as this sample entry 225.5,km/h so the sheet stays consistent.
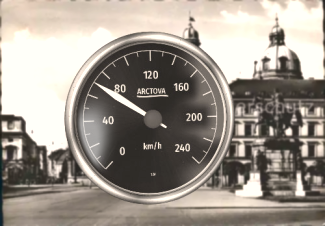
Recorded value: 70,km/h
